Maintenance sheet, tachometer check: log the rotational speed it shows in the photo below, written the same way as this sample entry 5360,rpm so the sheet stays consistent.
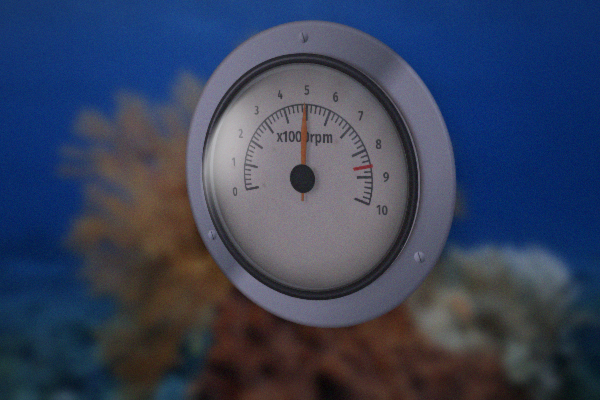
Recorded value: 5000,rpm
